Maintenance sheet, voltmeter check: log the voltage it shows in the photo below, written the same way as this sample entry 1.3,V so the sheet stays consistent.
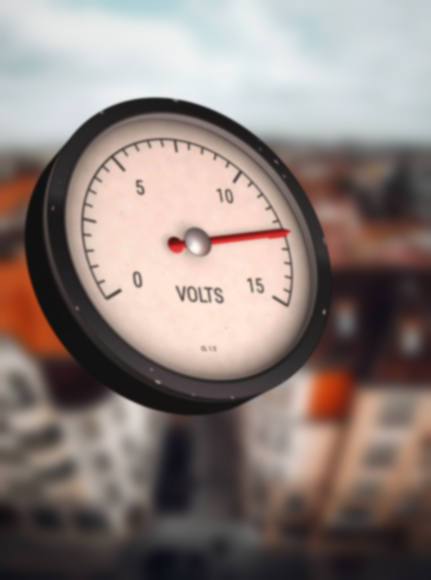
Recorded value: 12.5,V
